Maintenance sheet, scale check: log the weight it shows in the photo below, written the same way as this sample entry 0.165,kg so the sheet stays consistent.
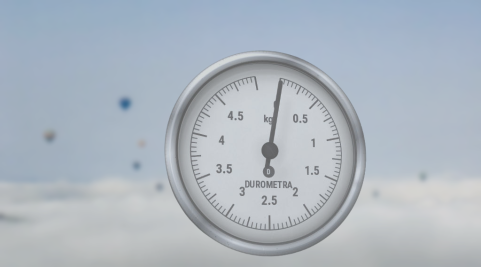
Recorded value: 0,kg
